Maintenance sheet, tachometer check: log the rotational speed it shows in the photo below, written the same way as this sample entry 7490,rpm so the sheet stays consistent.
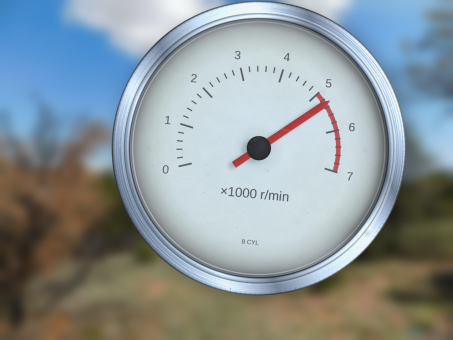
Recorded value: 5300,rpm
